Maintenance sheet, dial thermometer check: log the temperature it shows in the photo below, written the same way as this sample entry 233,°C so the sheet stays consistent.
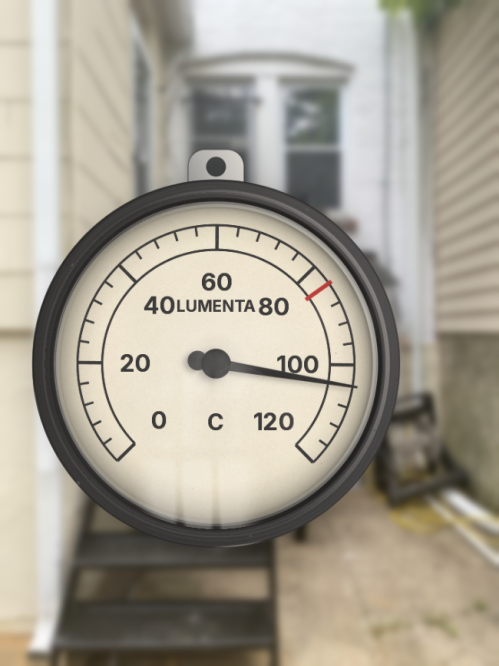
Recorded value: 104,°C
